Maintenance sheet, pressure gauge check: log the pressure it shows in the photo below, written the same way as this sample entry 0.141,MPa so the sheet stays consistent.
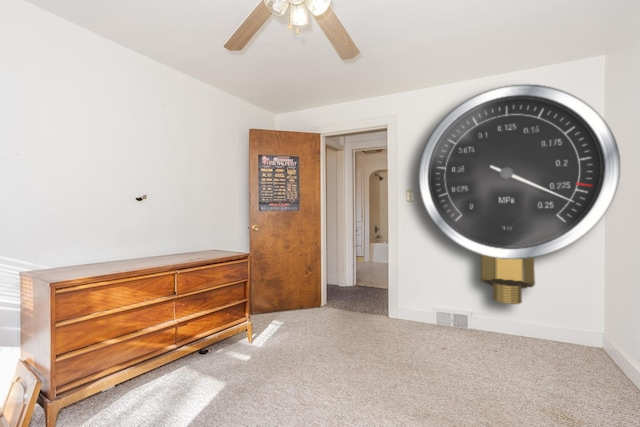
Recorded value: 0.235,MPa
